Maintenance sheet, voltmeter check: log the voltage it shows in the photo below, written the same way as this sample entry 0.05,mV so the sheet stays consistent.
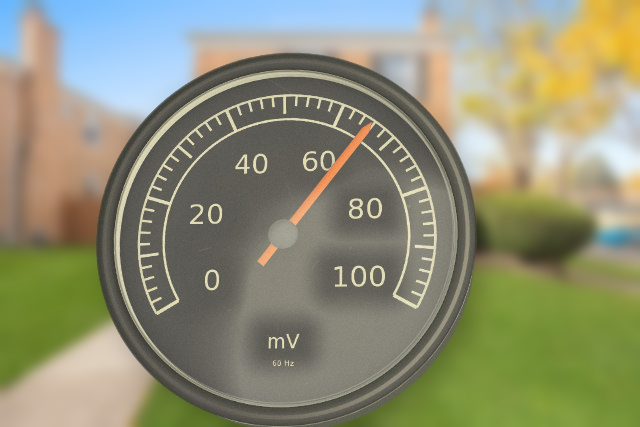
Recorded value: 66,mV
